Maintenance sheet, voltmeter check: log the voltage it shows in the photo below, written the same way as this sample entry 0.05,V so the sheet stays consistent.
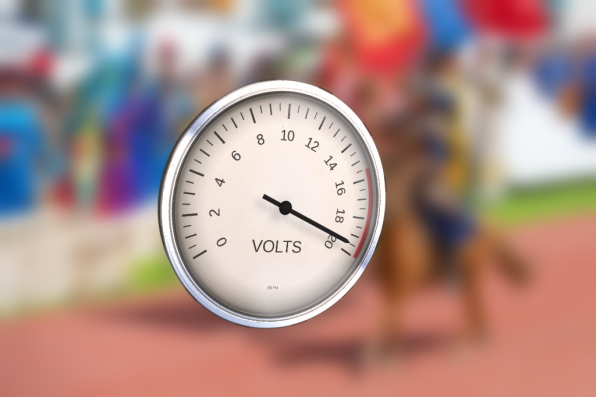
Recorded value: 19.5,V
